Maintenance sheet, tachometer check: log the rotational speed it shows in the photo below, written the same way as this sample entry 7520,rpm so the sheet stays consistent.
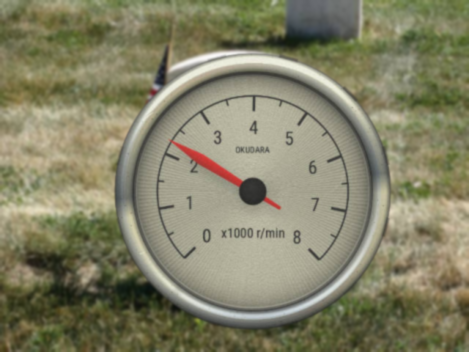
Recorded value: 2250,rpm
